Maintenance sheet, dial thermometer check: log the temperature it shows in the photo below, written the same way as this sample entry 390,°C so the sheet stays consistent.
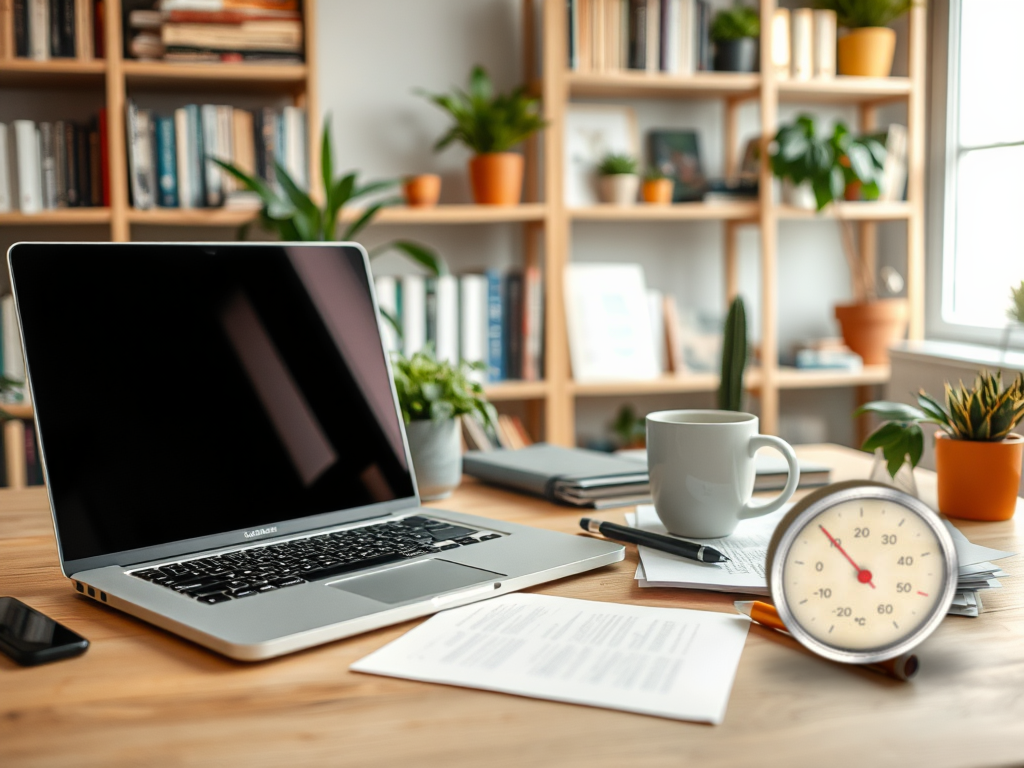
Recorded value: 10,°C
